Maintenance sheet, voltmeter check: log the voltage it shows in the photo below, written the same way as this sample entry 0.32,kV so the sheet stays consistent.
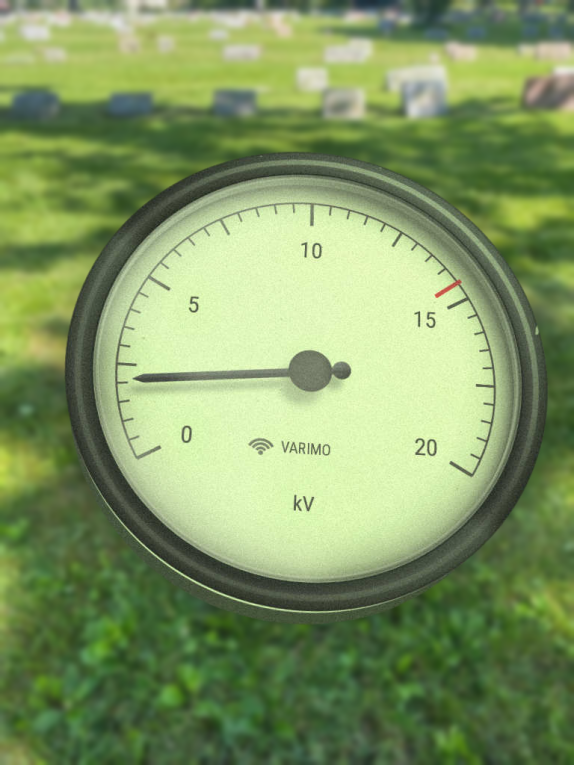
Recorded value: 2,kV
